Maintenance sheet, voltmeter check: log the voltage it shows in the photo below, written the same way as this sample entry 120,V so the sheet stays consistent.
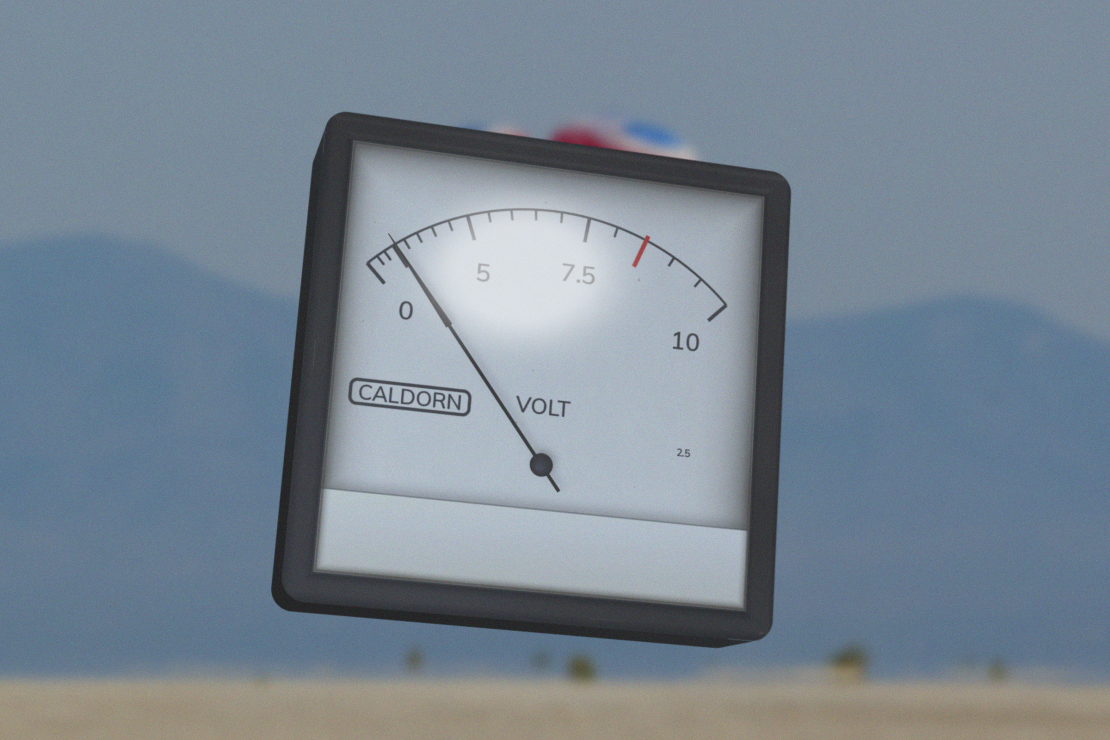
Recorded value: 2.5,V
